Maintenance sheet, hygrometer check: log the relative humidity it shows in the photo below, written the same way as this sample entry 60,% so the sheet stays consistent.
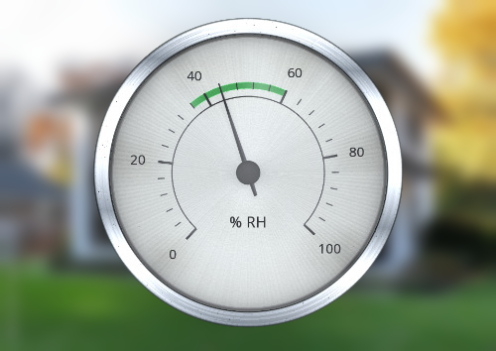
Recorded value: 44,%
